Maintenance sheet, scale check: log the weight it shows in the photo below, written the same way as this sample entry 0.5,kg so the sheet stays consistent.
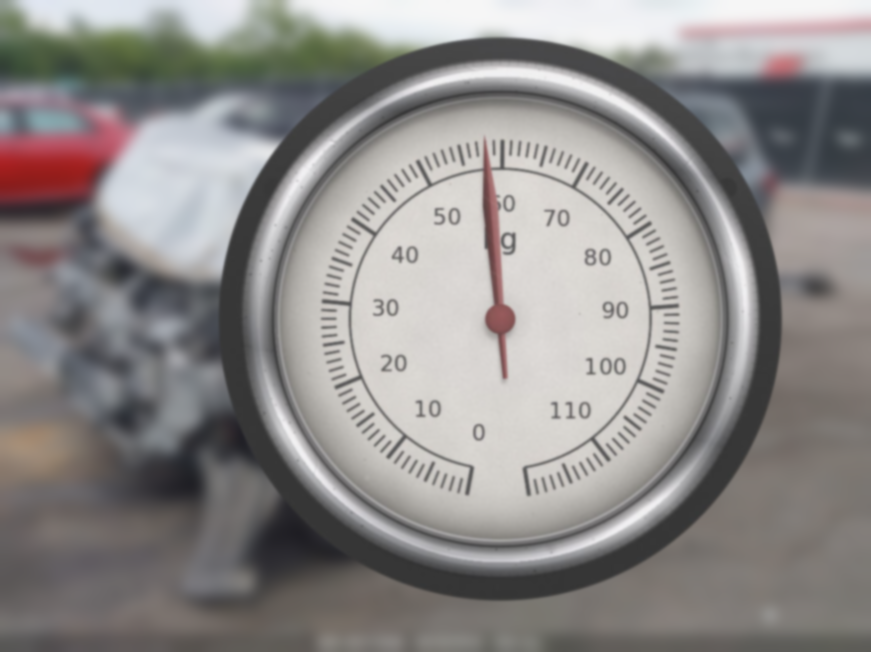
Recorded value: 58,kg
